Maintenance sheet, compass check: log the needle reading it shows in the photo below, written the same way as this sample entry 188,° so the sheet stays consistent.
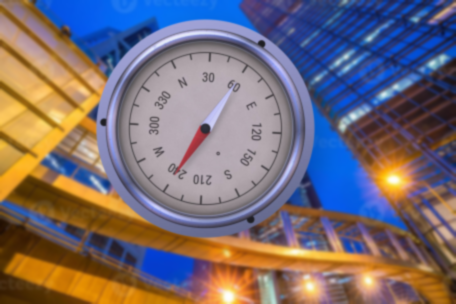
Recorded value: 240,°
